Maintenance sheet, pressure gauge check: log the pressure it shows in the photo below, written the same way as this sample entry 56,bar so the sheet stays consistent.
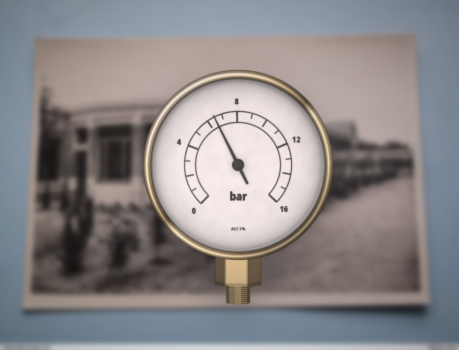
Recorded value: 6.5,bar
